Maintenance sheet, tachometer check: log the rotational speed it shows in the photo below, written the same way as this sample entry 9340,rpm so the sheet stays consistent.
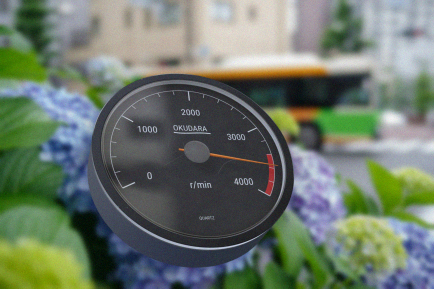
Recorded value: 3600,rpm
